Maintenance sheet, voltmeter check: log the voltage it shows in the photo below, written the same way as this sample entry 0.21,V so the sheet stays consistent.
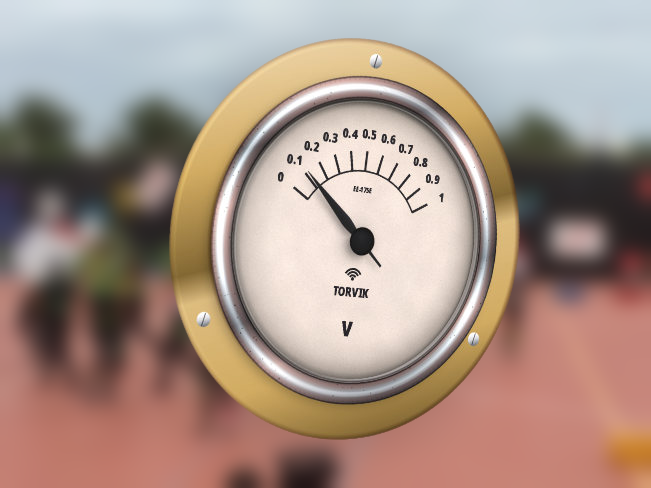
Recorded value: 0.1,V
